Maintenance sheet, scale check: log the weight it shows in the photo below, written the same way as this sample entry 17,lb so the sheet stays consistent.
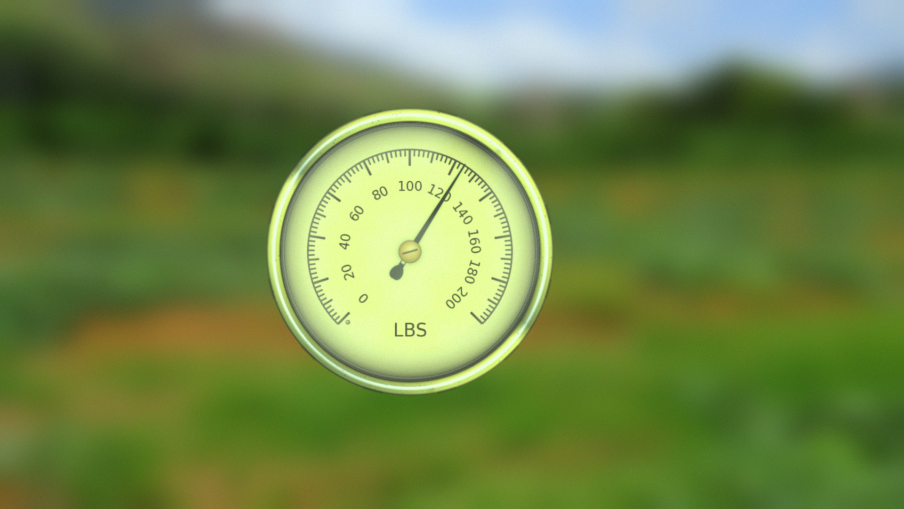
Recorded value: 124,lb
